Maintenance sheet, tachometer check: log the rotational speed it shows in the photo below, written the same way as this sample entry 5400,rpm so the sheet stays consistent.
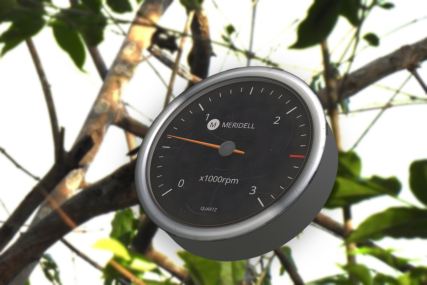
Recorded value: 600,rpm
